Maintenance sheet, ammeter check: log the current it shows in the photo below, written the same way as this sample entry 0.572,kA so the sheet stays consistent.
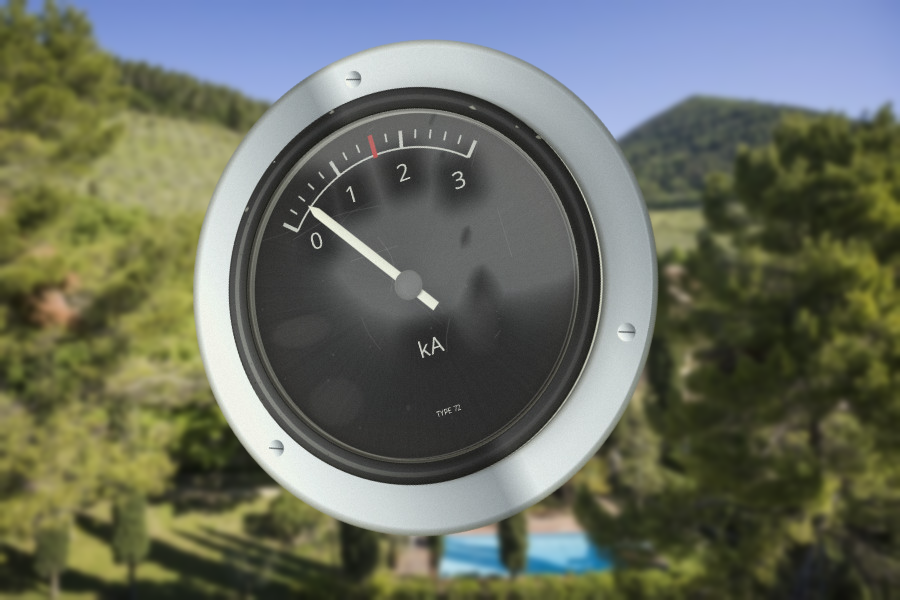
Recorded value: 0.4,kA
